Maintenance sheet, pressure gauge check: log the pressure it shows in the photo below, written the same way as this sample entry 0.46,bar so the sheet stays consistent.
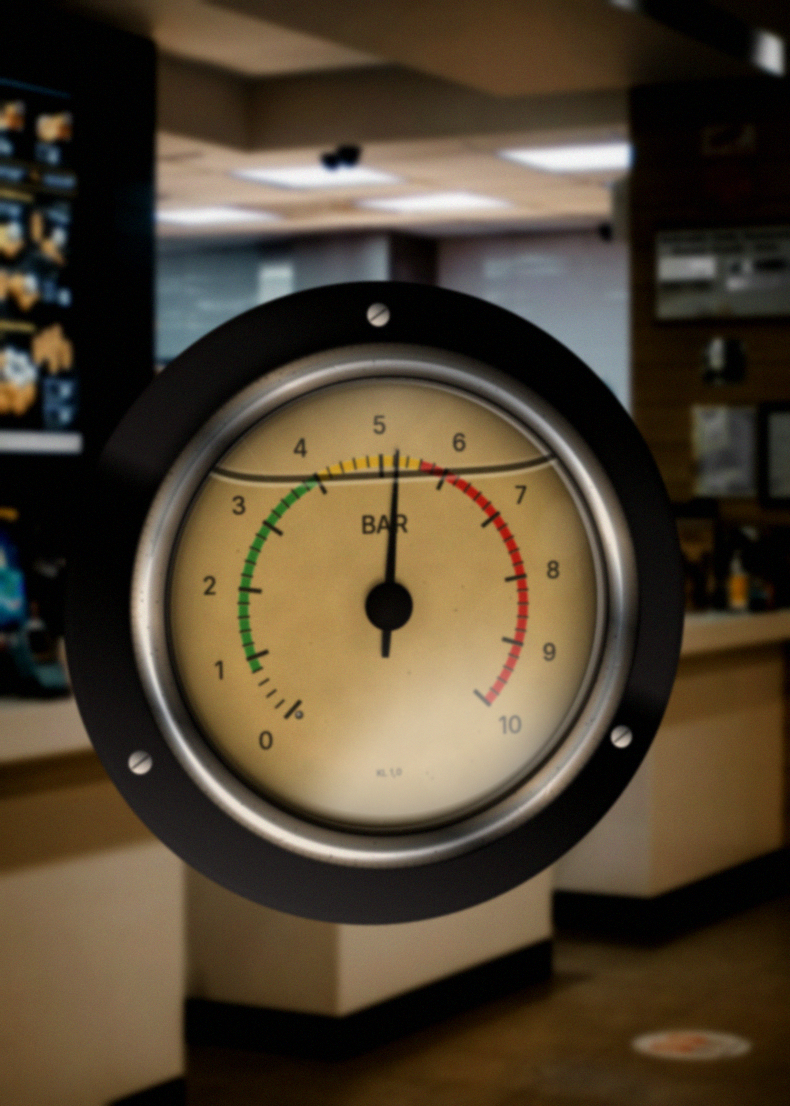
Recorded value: 5.2,bar
